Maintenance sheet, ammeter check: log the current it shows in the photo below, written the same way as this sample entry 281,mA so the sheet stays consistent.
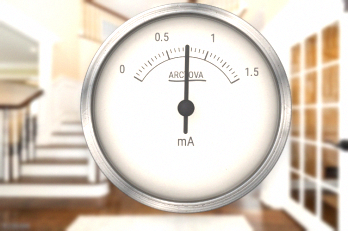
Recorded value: 0.75,mA
